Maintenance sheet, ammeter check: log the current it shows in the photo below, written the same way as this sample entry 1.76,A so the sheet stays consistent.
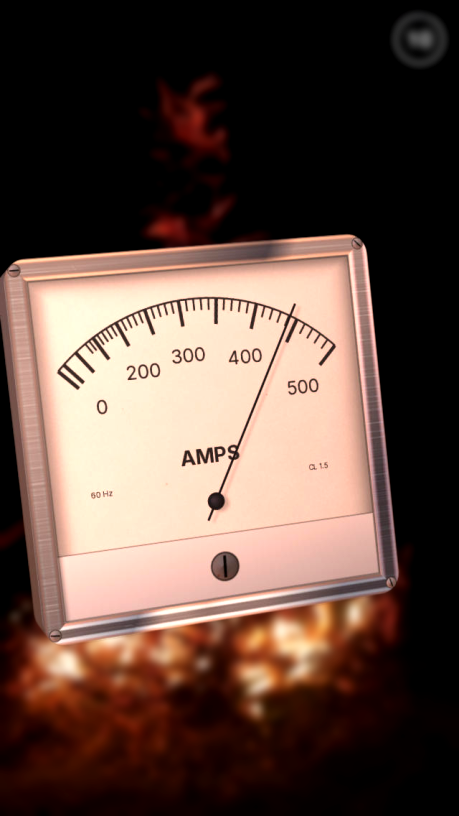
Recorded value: 440,A
